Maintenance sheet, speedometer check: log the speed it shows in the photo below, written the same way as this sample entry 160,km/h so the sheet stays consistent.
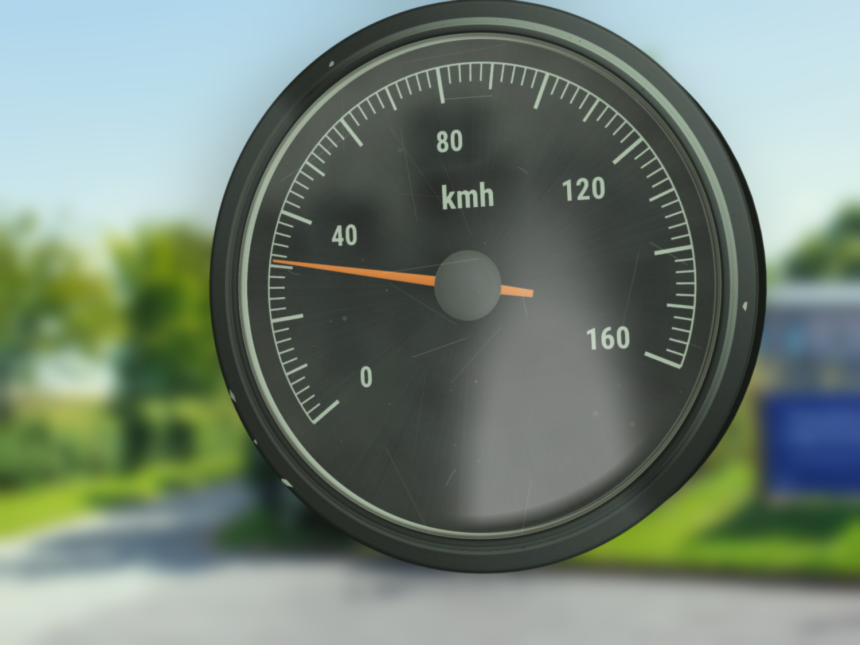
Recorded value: 31,km/h
